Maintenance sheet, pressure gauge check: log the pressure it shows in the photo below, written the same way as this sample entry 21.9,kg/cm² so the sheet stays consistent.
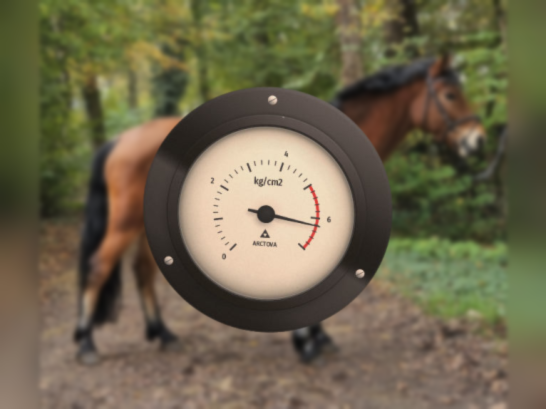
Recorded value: 6.2,kg/cm²
